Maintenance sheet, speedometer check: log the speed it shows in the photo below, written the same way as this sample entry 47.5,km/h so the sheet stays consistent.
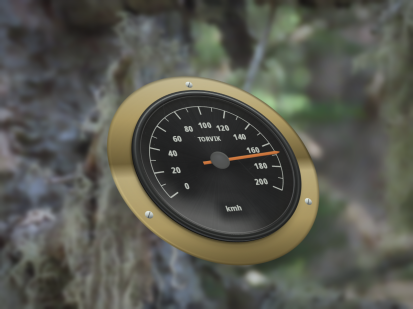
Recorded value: 170,km/h
